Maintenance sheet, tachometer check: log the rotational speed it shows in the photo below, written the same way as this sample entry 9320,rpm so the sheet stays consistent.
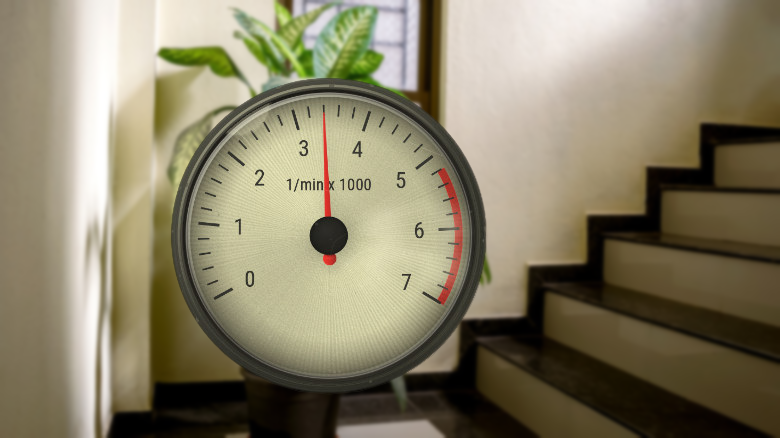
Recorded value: 3400,rpm
